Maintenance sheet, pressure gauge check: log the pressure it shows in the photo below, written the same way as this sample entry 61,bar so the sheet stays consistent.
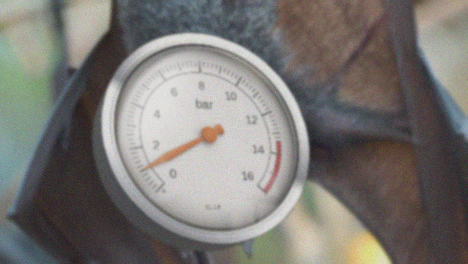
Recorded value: 1,bar
